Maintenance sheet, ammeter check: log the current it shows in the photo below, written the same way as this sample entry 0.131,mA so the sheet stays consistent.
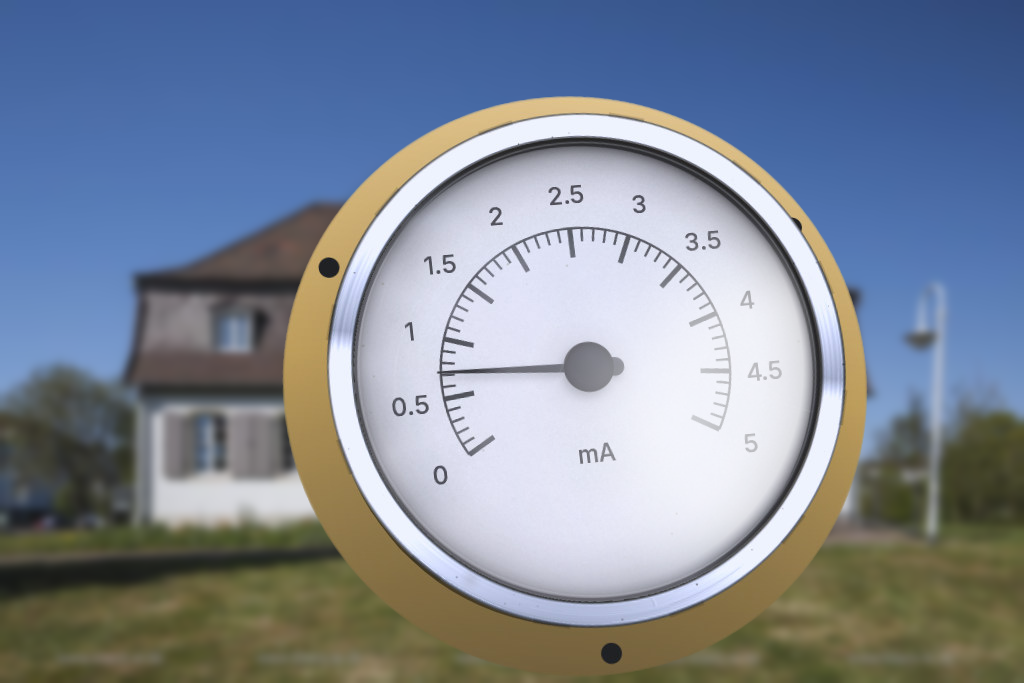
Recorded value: 0.7,mA
